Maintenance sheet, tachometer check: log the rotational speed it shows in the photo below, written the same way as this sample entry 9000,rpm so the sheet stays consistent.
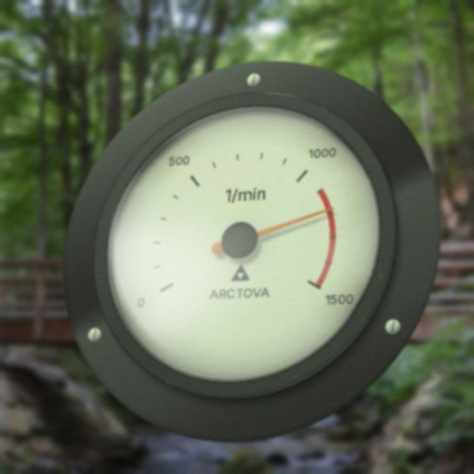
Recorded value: 1200,rpm
